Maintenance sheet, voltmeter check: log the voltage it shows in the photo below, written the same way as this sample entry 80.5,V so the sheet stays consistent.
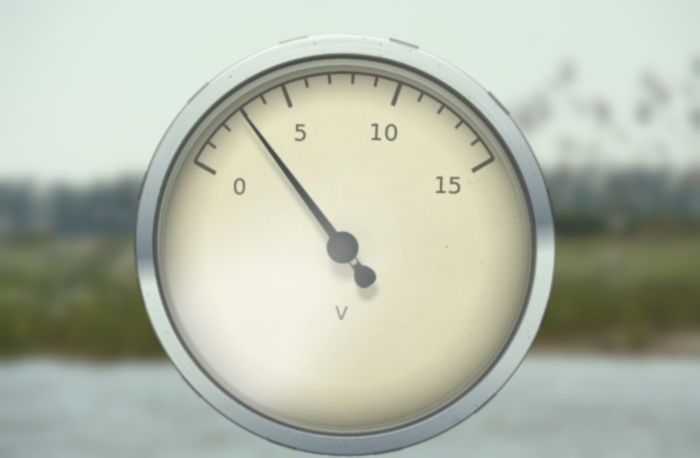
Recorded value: 3,V
